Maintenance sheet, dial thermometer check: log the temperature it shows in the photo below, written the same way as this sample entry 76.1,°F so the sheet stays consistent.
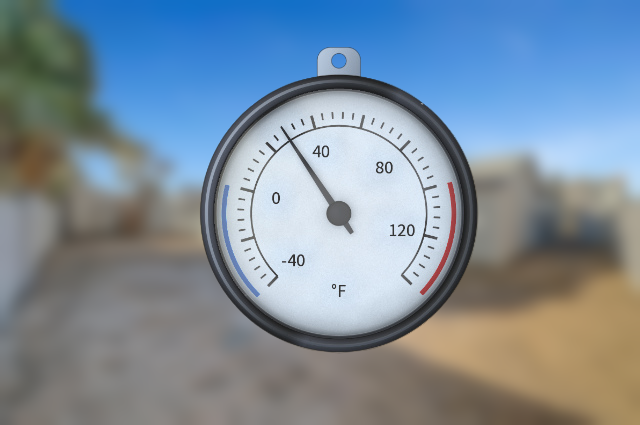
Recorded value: 28,°F
